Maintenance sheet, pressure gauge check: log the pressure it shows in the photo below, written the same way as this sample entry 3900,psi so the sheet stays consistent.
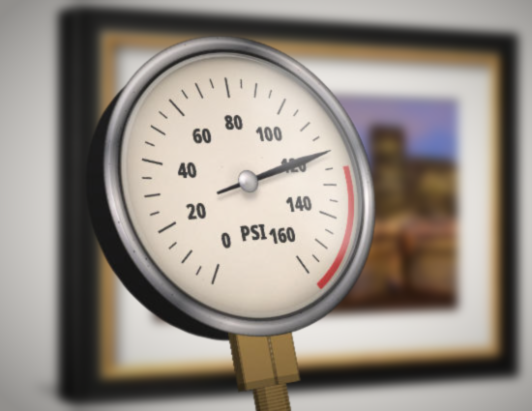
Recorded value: 120,psi
